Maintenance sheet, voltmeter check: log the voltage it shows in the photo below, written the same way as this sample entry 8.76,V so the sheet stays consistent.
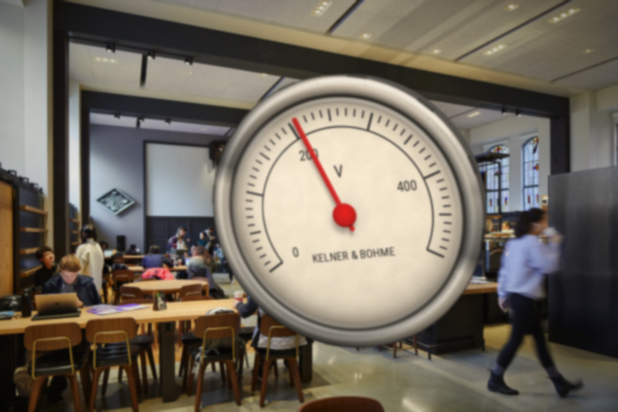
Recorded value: 210,V
